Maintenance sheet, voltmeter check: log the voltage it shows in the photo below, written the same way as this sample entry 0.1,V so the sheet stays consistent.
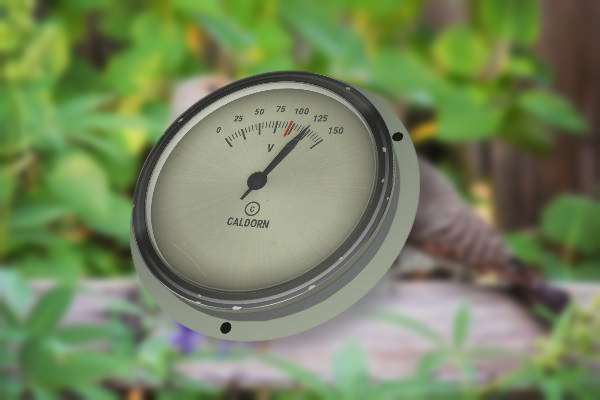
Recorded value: 125,V
